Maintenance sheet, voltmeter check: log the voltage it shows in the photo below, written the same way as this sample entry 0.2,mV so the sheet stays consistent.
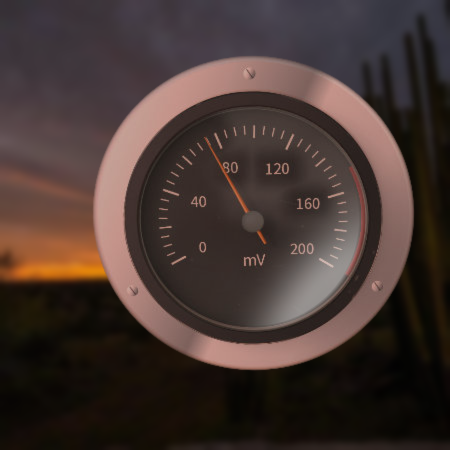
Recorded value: 75,mV
